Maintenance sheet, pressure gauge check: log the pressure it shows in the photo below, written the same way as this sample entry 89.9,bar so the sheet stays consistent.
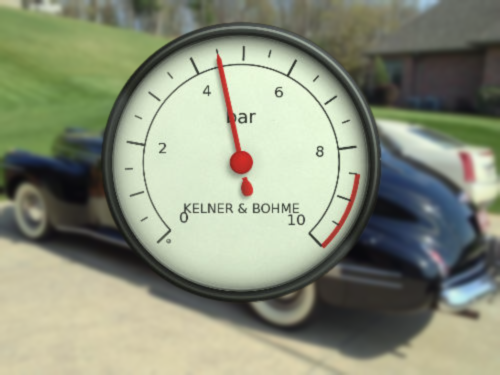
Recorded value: 4.5,bar
